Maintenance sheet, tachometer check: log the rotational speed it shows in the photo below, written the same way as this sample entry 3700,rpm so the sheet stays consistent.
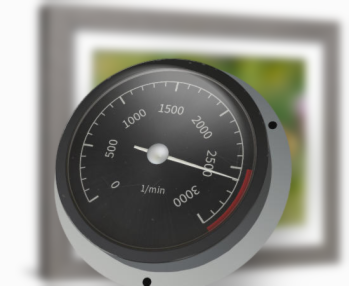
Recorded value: 2600,rpm
